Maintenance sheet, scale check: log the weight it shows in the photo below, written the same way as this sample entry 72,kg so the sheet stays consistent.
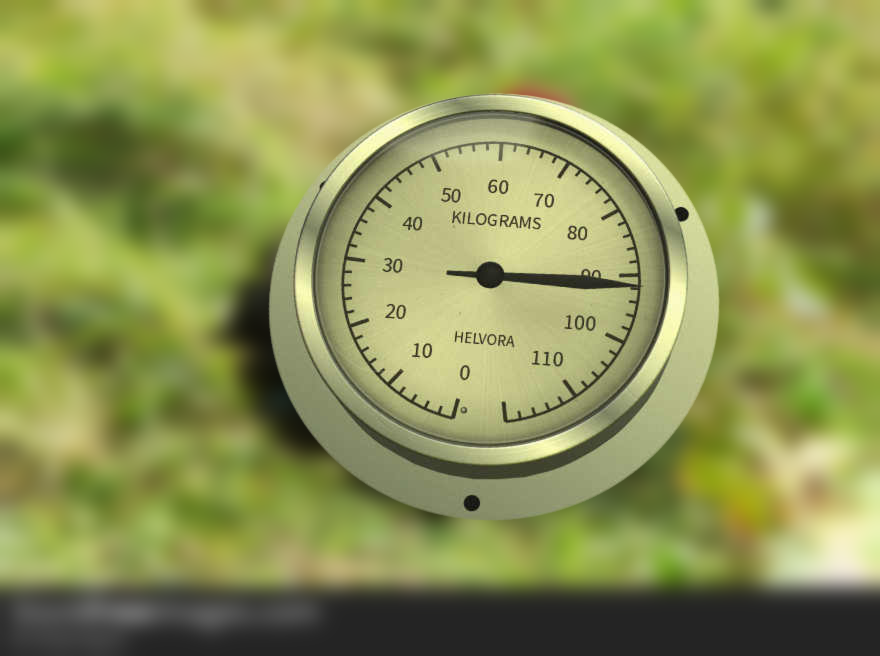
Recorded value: 92,kg
